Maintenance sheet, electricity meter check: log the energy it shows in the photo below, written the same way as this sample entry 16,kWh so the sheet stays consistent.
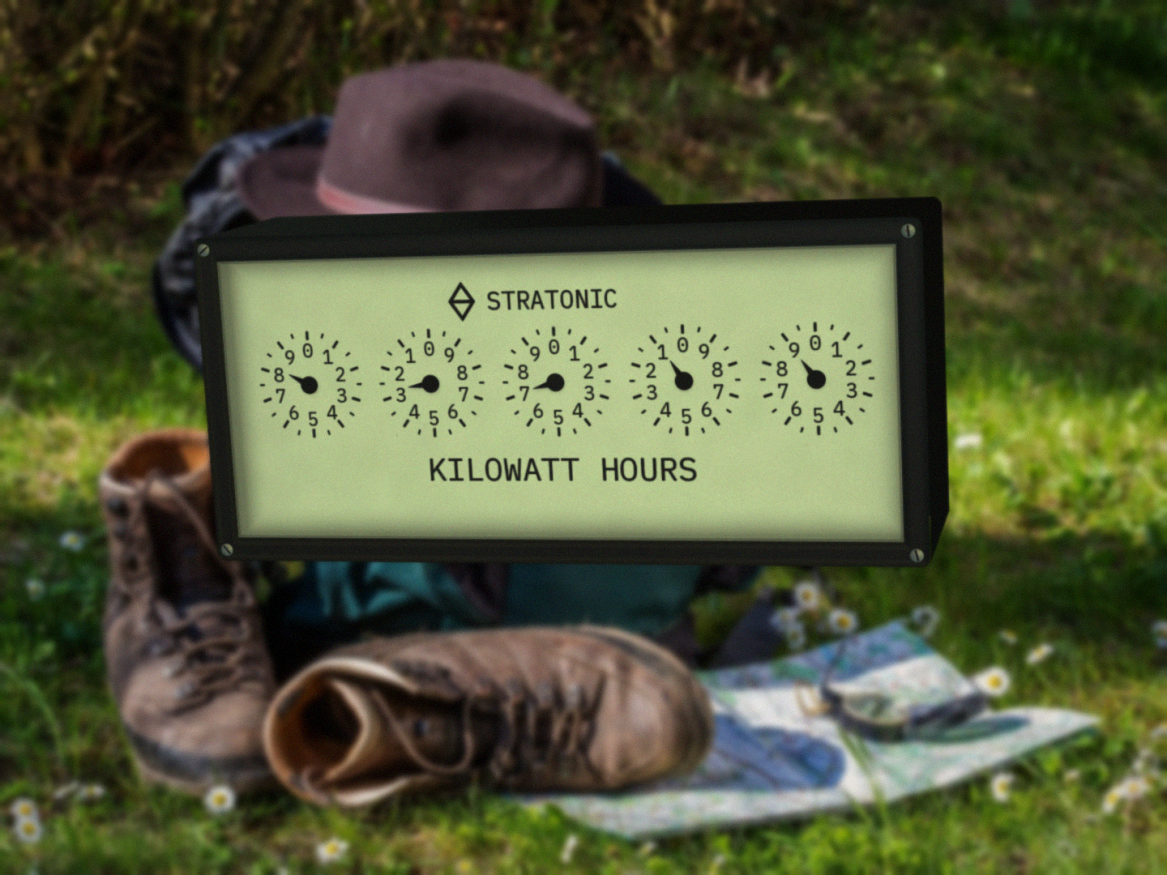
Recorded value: 82709,kWh
